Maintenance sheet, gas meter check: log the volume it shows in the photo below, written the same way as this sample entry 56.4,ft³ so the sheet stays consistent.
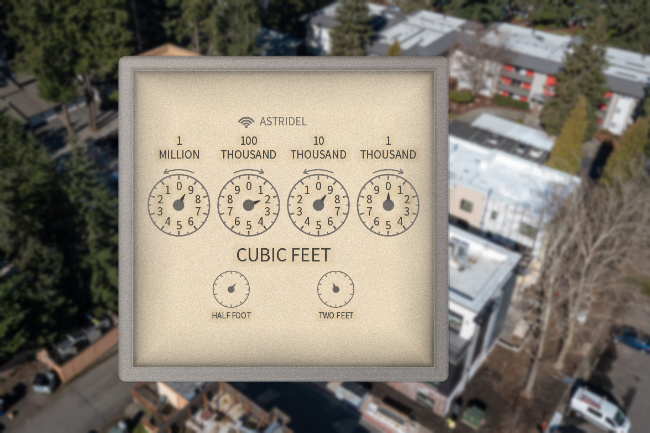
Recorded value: 919000,ft³
